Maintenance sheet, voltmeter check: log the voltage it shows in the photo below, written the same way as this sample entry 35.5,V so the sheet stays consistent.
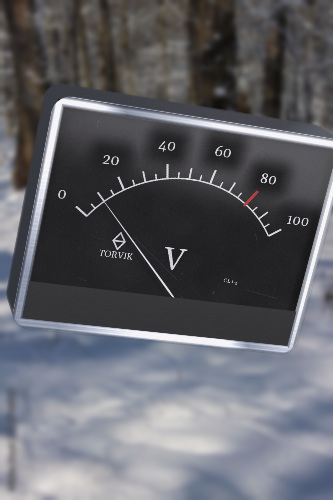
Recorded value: 10,V
